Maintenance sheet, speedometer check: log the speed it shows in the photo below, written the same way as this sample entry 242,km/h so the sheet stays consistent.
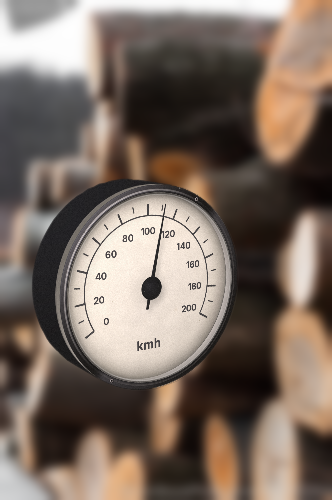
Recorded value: 110,km/h
